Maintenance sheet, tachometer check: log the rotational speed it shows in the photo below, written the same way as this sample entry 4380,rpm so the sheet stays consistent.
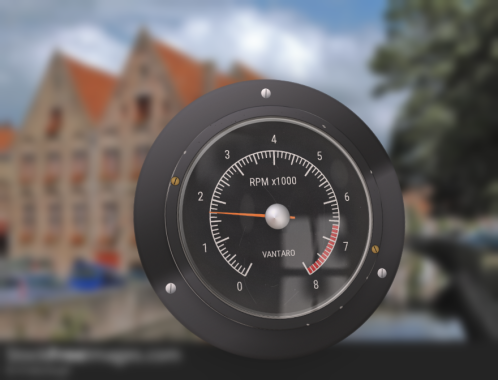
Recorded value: 1700,rpm
